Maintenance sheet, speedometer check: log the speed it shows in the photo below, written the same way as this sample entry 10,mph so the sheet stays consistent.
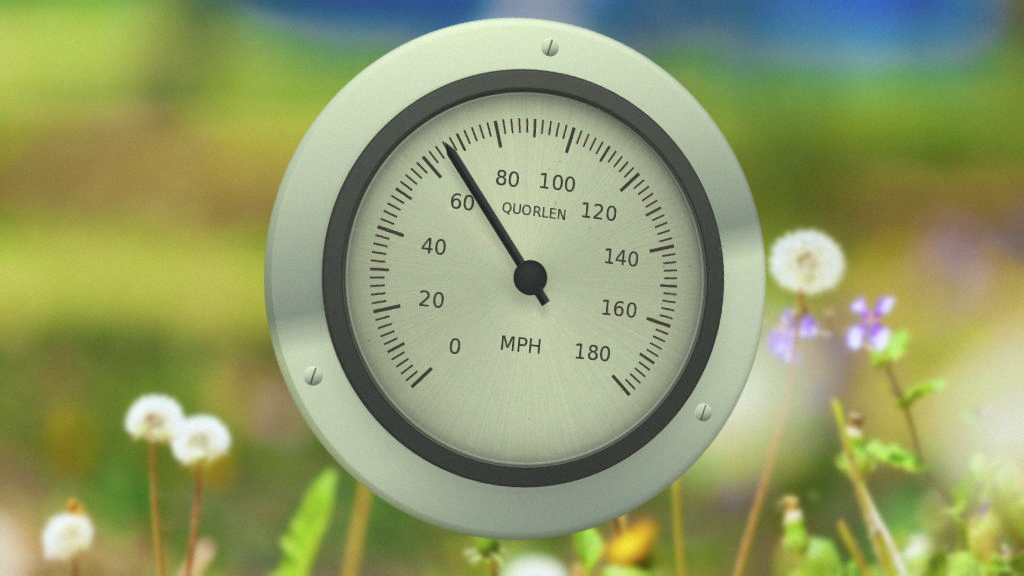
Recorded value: 66,mph
